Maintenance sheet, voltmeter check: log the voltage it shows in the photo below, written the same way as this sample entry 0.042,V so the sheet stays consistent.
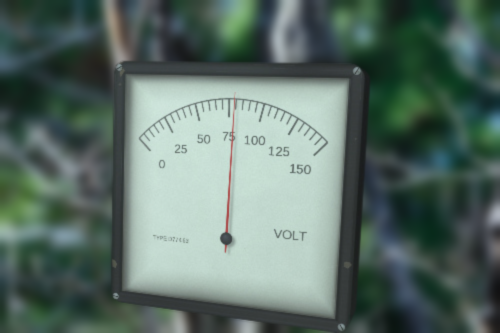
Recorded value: 80,V
